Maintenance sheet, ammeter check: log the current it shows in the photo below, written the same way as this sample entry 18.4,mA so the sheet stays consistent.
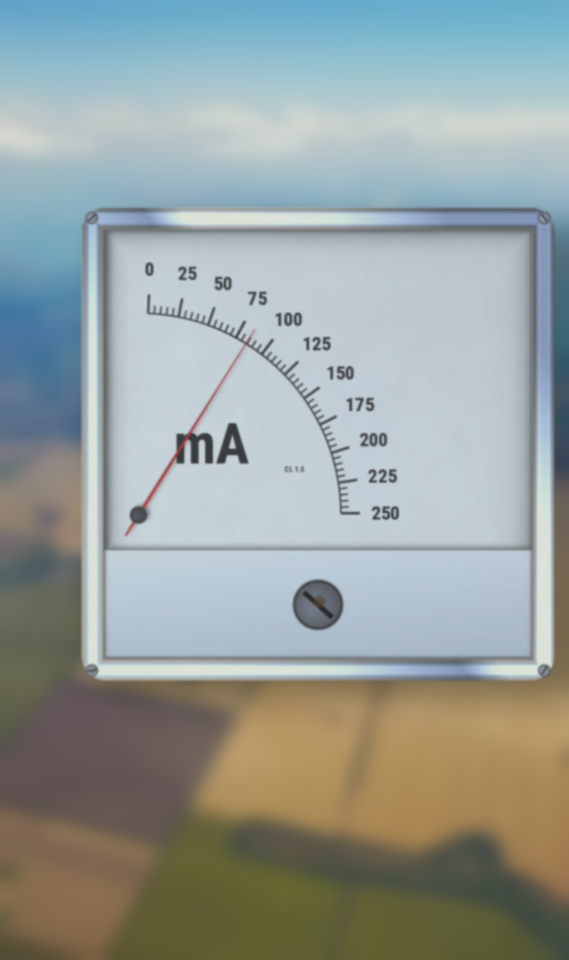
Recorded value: 85,mA
